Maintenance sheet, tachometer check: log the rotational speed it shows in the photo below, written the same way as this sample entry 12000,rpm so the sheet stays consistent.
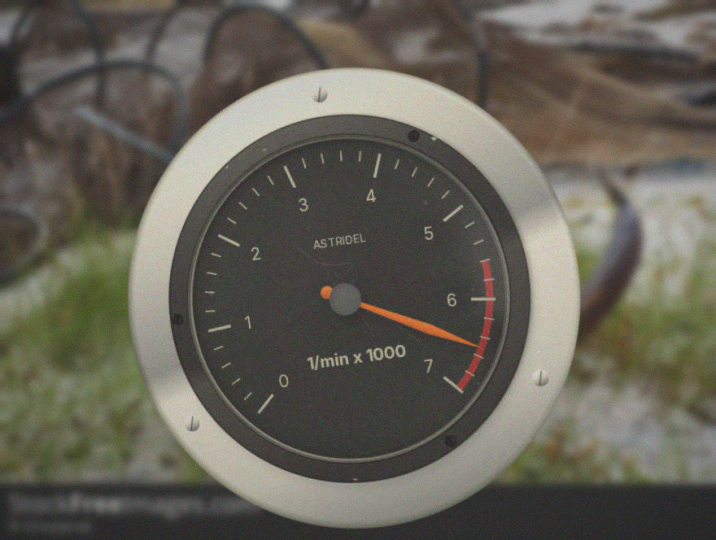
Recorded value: 6500,rpm
